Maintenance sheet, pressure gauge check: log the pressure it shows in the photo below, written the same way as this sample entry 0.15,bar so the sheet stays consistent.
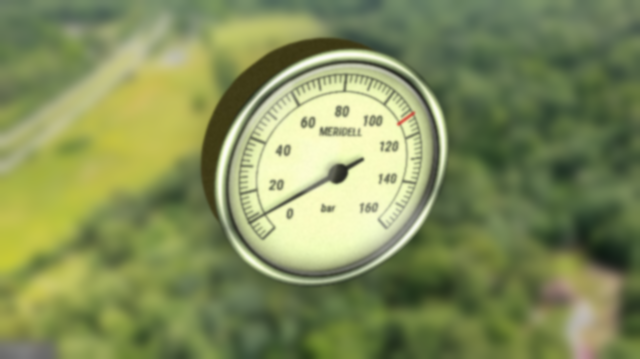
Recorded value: 10,bar
